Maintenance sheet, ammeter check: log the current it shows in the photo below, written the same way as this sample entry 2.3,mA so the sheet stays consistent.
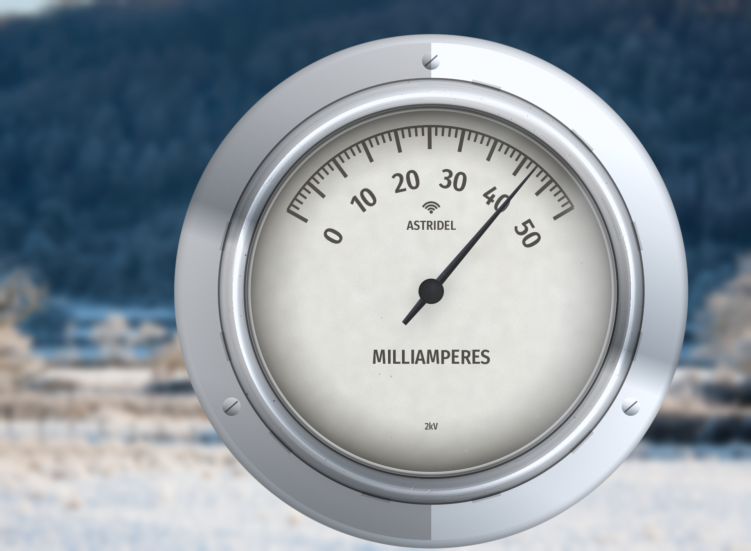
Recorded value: 42,mA
